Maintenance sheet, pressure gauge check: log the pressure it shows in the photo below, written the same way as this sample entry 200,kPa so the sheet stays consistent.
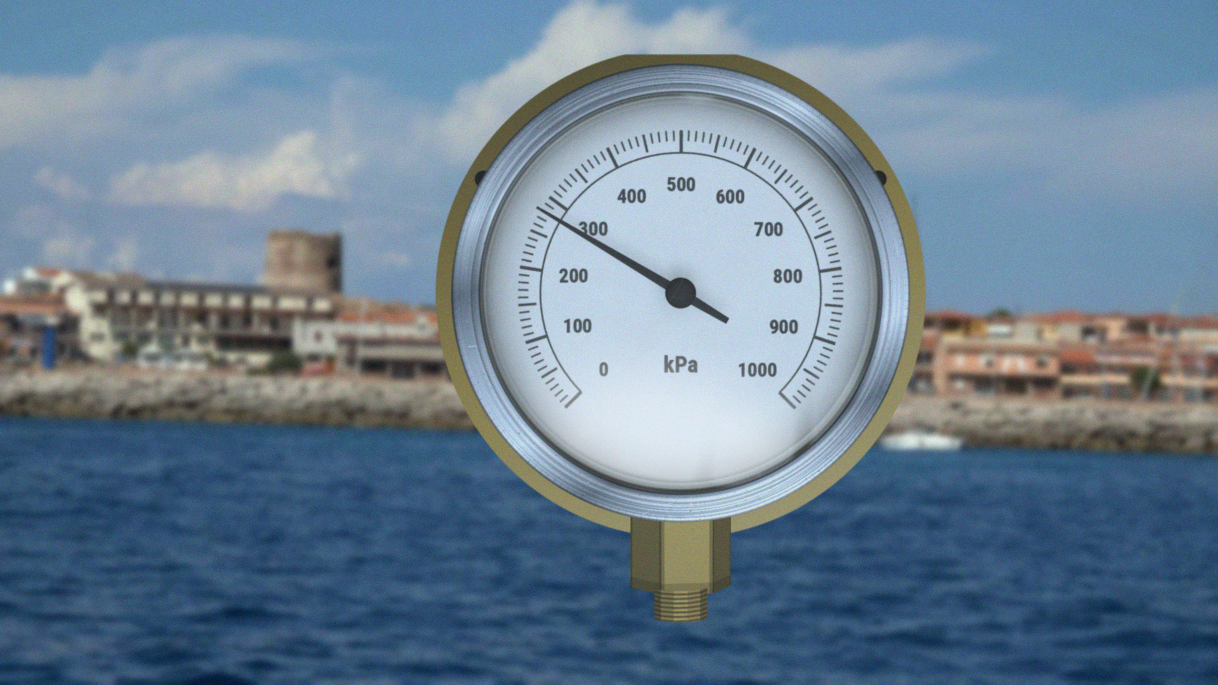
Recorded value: 280,kPa
